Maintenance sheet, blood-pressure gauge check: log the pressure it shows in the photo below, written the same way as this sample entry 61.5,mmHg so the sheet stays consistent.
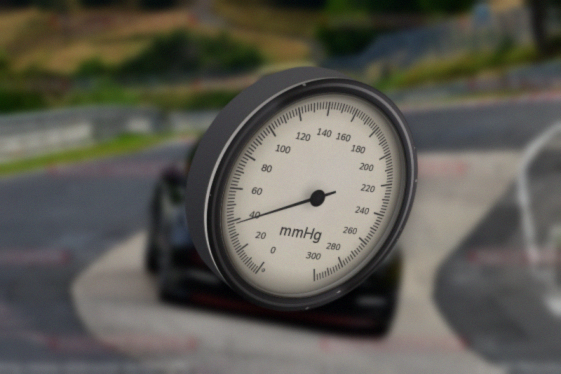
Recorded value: 40,mmHg
